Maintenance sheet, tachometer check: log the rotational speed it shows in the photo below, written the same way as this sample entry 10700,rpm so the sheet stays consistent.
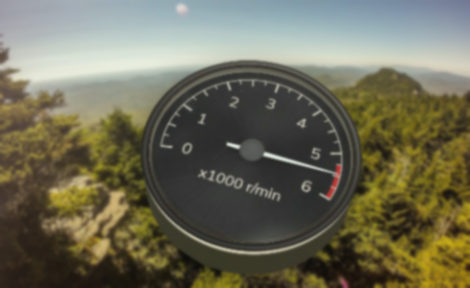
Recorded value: 5500,rpm
